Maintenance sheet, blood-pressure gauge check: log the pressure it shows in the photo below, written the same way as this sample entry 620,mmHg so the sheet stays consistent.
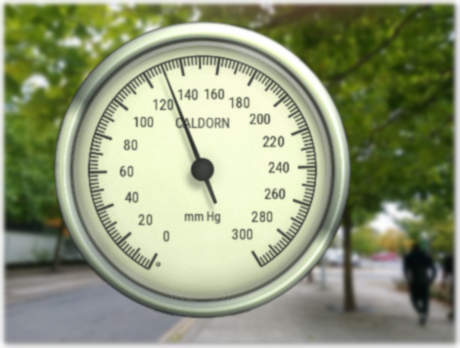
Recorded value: 130,mmHg
